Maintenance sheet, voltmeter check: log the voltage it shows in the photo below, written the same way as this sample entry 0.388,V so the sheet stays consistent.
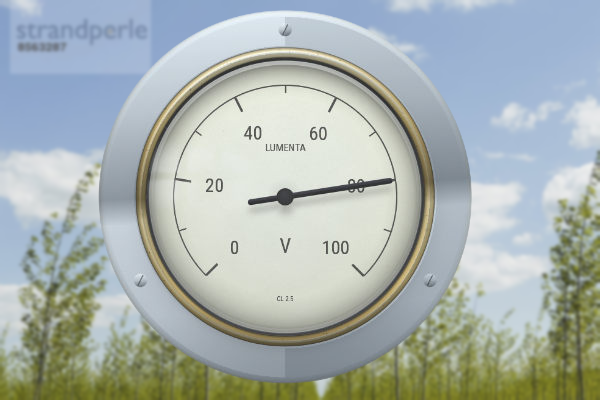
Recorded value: 80,V
